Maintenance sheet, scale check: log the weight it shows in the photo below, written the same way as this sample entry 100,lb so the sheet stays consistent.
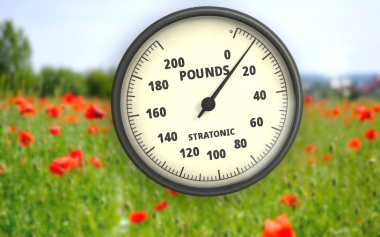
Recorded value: 10,lb
